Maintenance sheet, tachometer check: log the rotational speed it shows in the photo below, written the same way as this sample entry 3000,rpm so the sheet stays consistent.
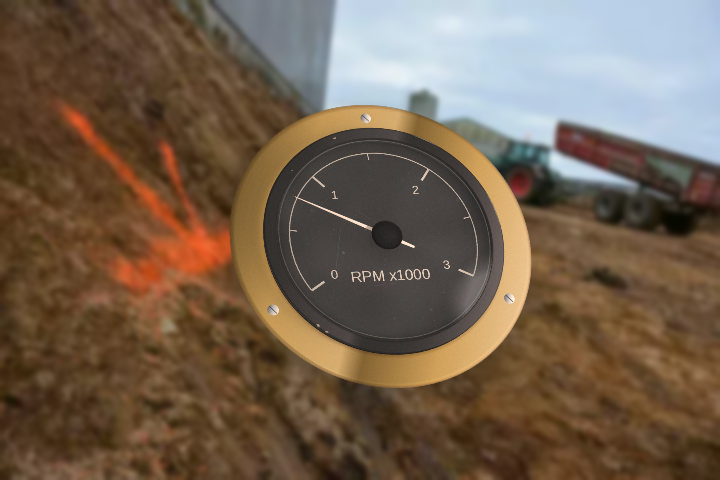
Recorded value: 750,rpm
